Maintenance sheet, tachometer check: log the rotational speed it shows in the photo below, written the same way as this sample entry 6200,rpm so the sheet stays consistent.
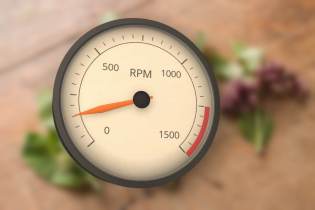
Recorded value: 150,rpm
